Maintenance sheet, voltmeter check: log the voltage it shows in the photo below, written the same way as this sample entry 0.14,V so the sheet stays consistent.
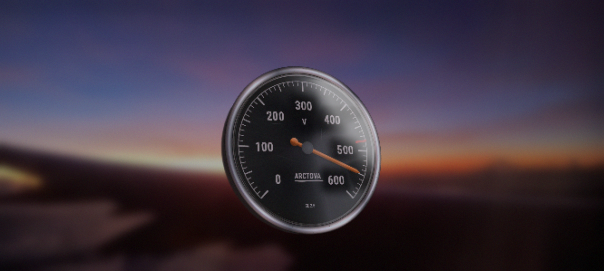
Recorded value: 550,V
